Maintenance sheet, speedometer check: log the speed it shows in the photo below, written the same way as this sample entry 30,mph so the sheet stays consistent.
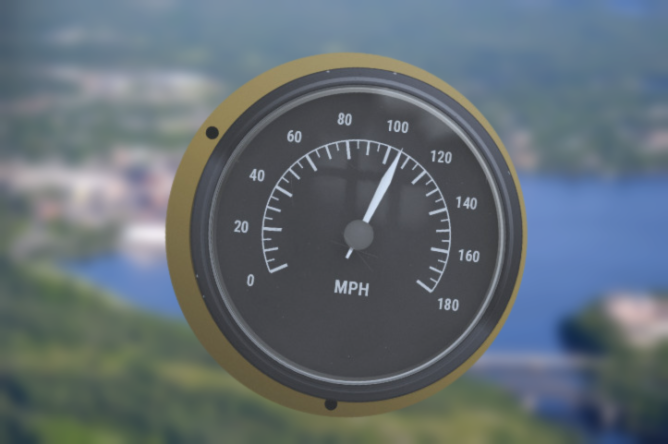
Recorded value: 105,mph
